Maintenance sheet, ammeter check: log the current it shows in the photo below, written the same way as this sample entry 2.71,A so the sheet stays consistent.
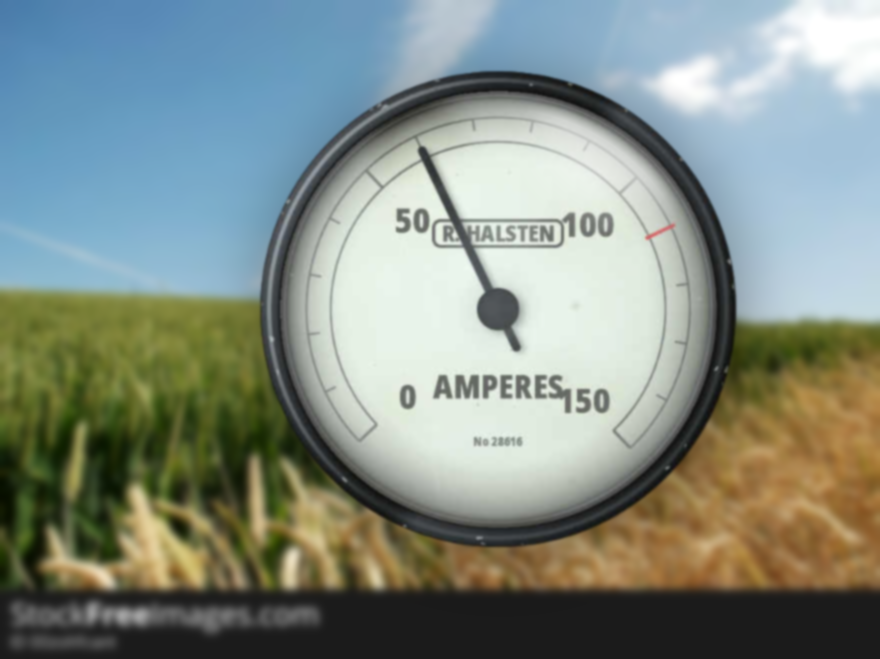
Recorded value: 60,A
